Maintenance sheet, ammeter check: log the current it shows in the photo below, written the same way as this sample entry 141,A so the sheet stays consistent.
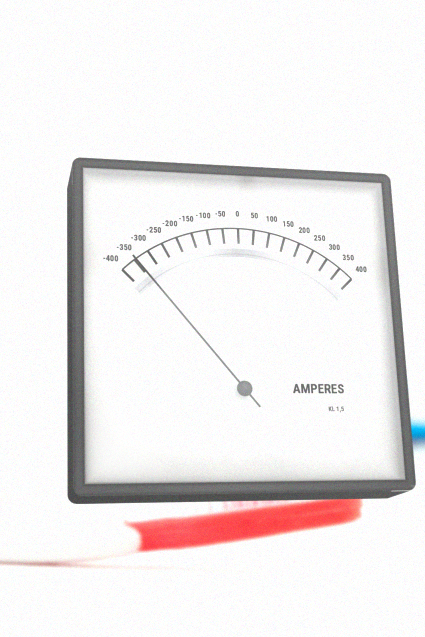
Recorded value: -350,A
